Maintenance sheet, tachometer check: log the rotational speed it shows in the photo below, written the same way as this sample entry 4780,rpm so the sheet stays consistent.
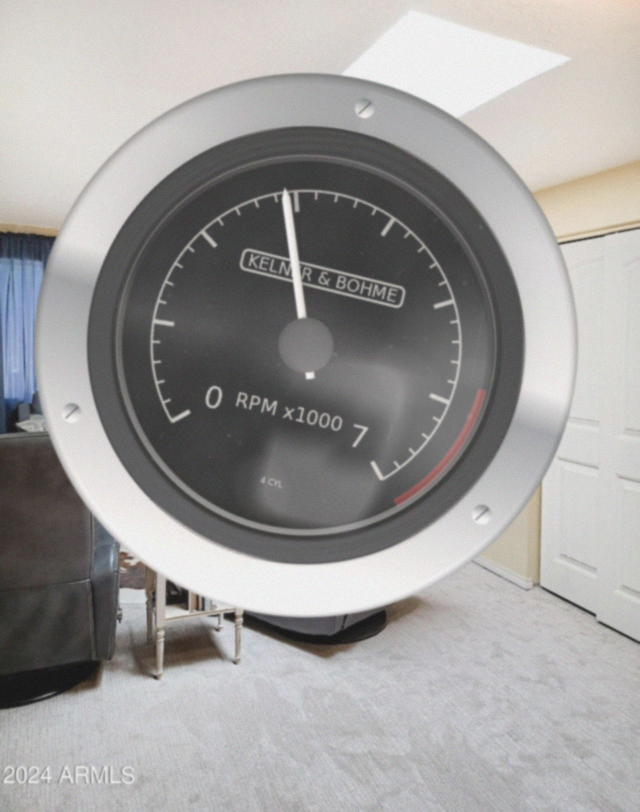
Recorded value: 2900,rpm
